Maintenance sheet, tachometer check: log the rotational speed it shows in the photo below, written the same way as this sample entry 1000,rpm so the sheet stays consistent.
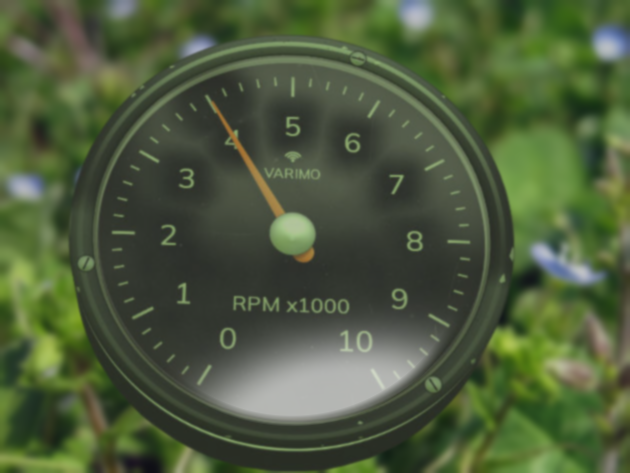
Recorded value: 4000,rpm
